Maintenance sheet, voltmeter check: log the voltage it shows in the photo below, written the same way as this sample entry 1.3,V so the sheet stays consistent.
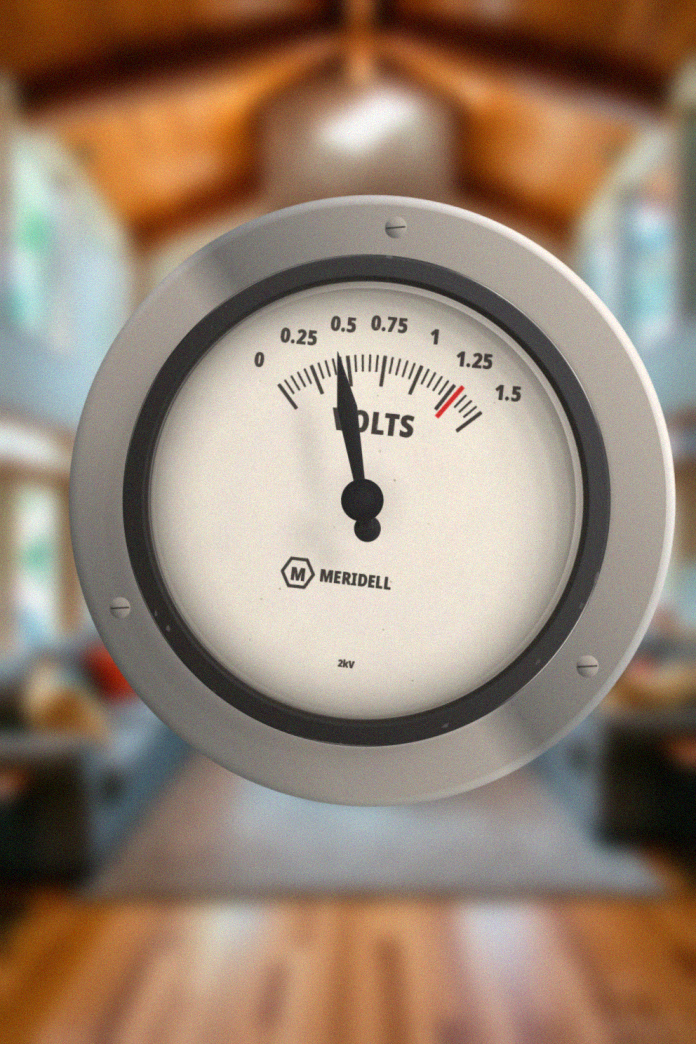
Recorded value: 0.45,V
